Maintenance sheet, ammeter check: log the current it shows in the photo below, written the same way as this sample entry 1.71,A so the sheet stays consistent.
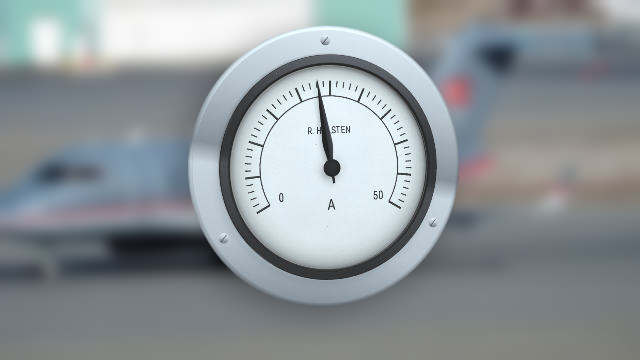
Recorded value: 23,A
